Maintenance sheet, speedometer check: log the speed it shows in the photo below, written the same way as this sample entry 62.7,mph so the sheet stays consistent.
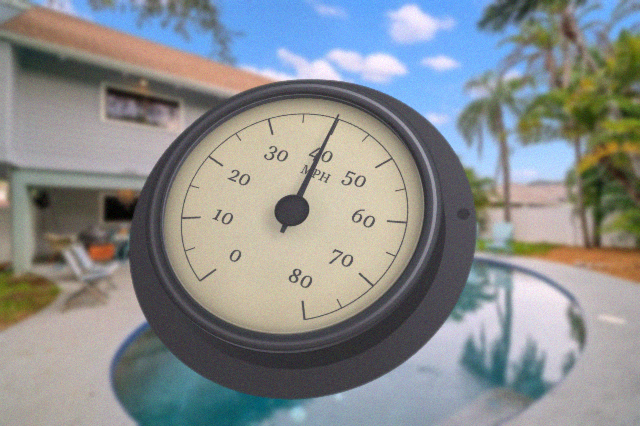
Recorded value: 40,mph
